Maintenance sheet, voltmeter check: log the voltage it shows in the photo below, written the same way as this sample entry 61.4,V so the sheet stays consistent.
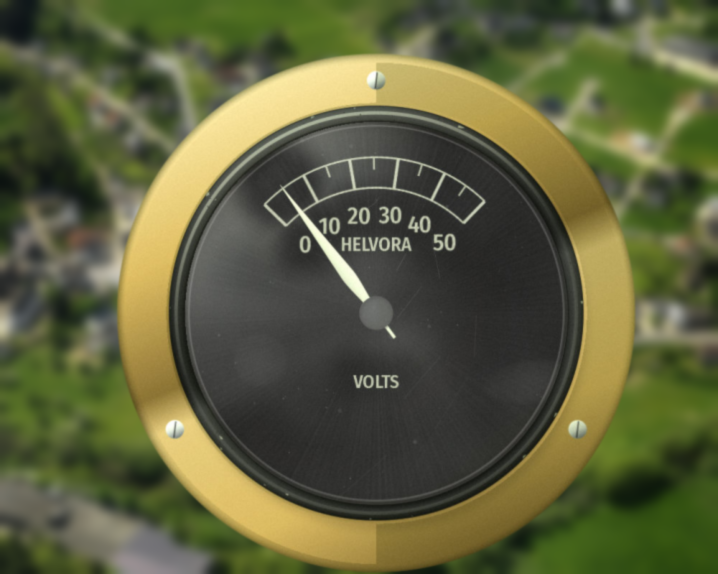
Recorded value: 5,V
